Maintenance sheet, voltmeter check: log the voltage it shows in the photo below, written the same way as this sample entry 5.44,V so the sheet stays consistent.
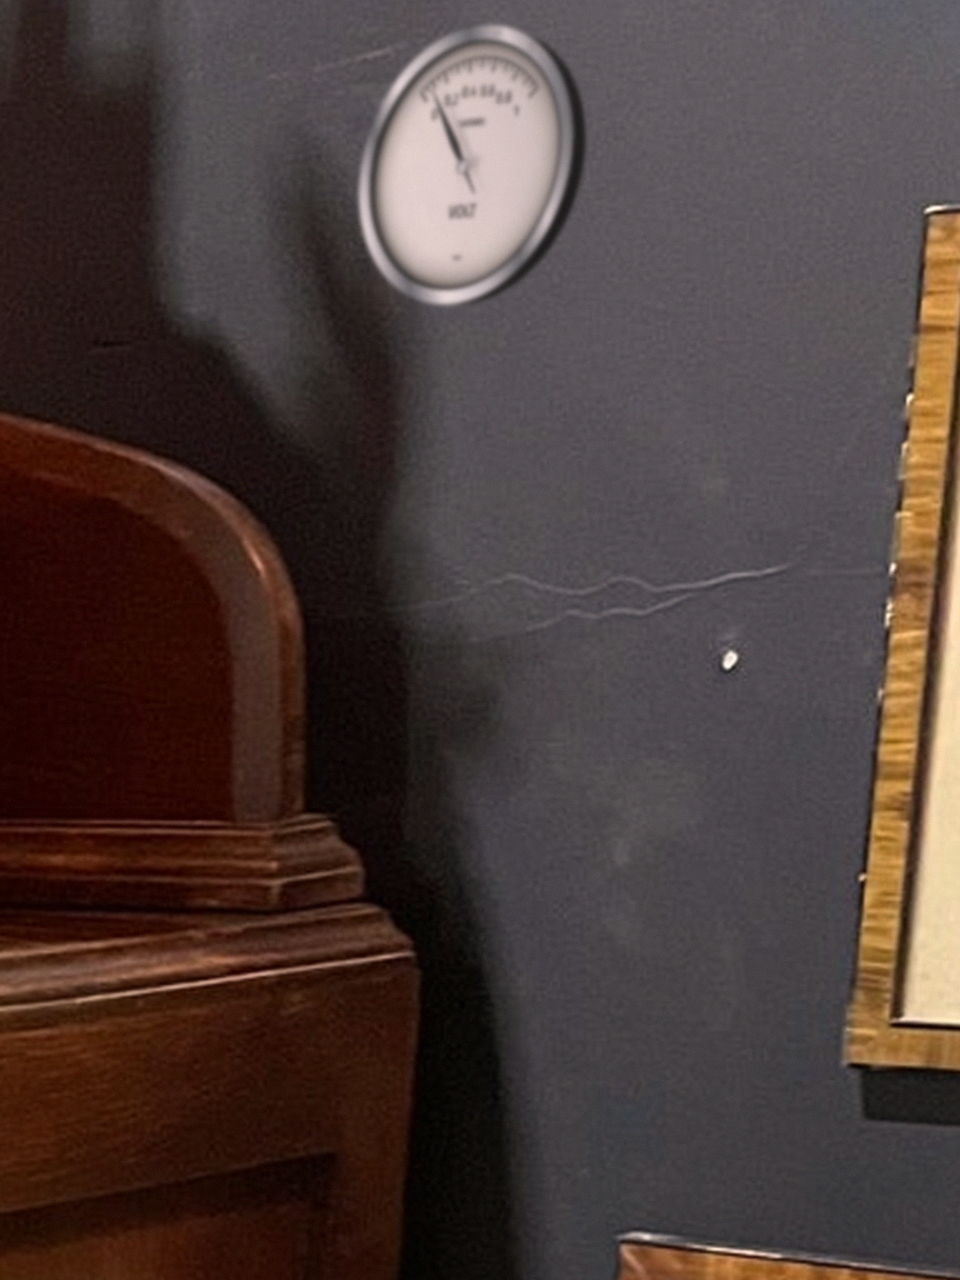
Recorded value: 0.1,V
